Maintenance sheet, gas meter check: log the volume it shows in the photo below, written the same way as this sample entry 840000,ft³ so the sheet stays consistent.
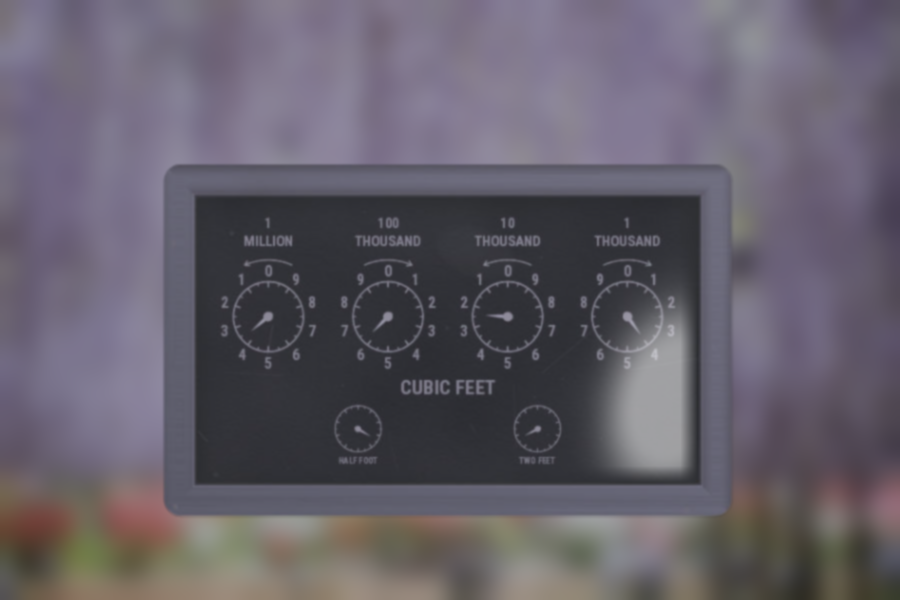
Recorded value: 362400,ft³
